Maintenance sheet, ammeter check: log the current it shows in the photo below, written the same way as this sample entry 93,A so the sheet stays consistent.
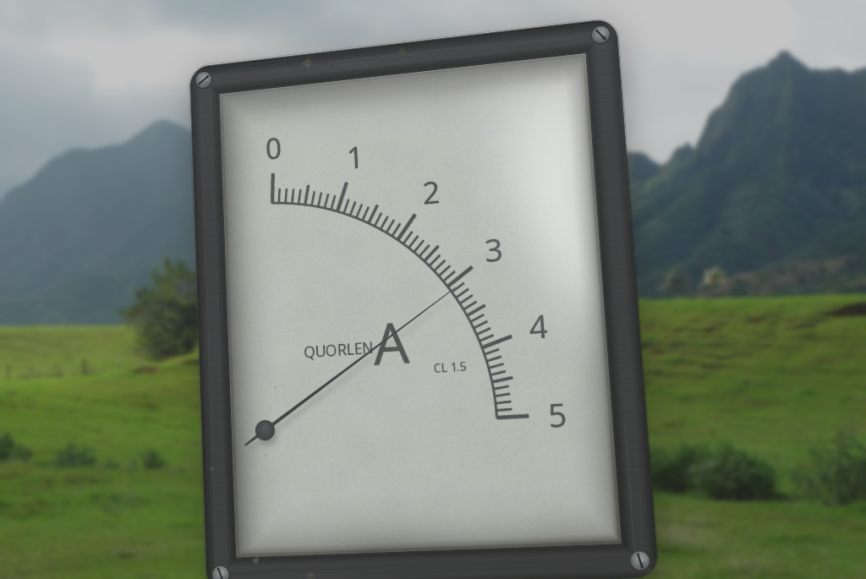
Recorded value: 3.1,A
